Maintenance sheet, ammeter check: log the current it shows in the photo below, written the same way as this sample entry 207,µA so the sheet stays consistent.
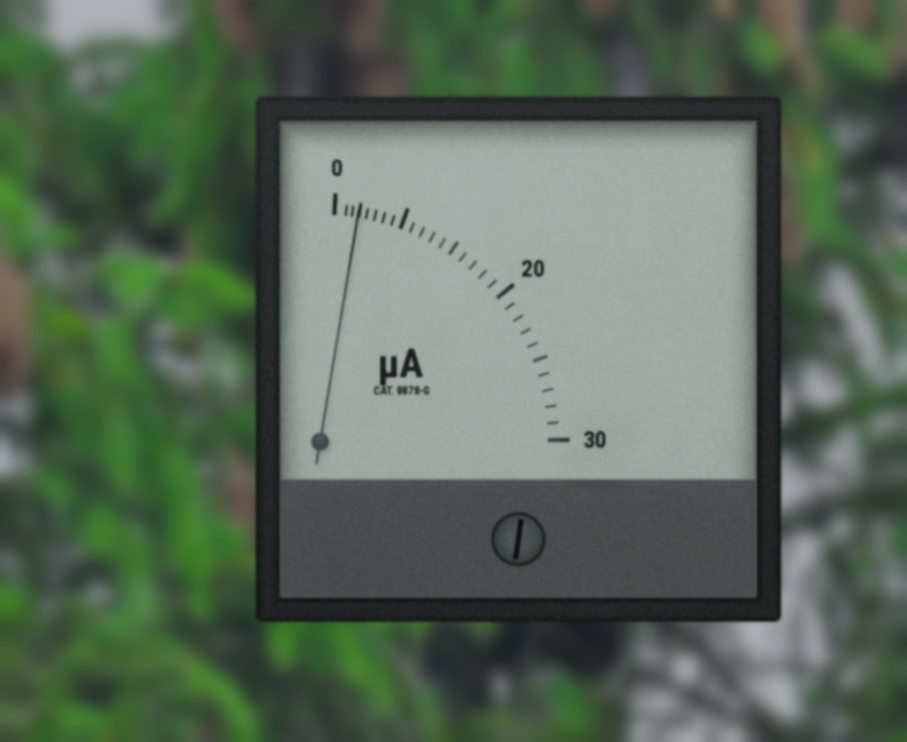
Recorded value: 5,µA
